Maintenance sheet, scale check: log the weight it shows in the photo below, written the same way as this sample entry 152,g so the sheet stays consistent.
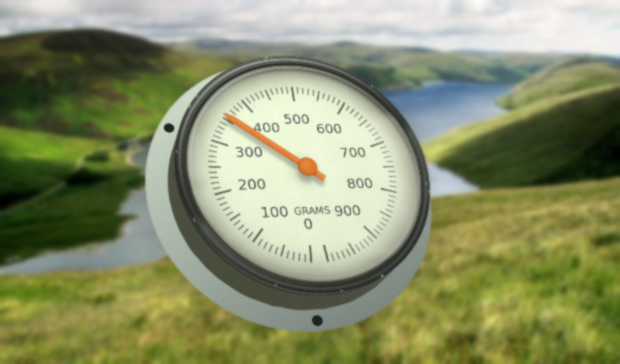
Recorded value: 350,g
